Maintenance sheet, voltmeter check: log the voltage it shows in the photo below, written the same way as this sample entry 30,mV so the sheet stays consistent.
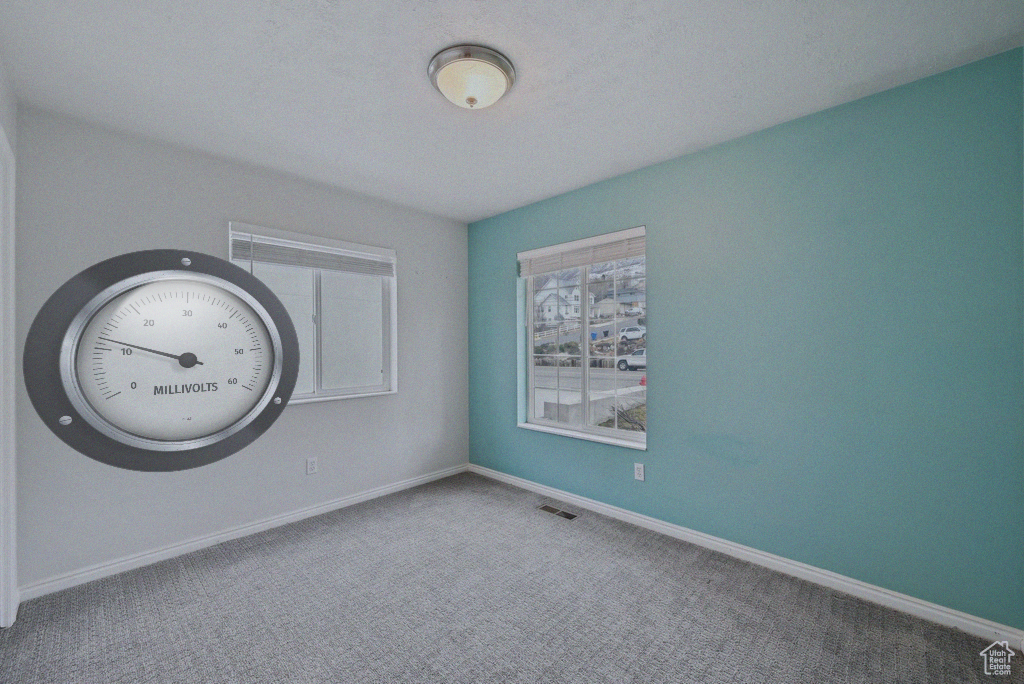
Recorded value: 12,mV
